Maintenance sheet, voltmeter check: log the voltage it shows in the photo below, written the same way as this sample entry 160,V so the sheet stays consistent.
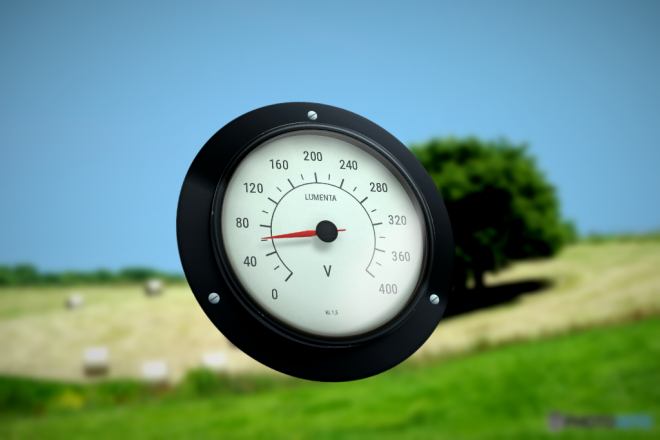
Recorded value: 60,V
